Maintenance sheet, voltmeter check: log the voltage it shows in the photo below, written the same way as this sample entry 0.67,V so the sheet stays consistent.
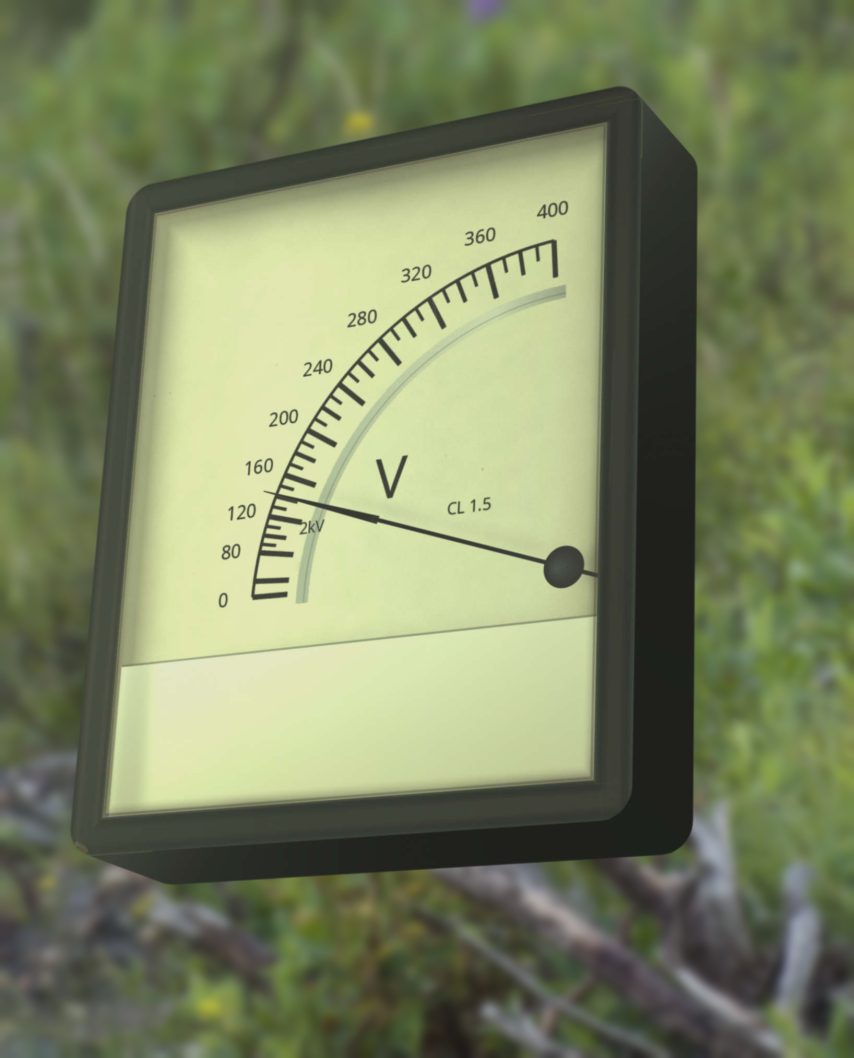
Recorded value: 140,V
